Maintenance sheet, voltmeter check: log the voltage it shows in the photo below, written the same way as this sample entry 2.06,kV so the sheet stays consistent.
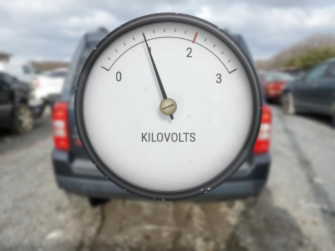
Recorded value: 1,kV
